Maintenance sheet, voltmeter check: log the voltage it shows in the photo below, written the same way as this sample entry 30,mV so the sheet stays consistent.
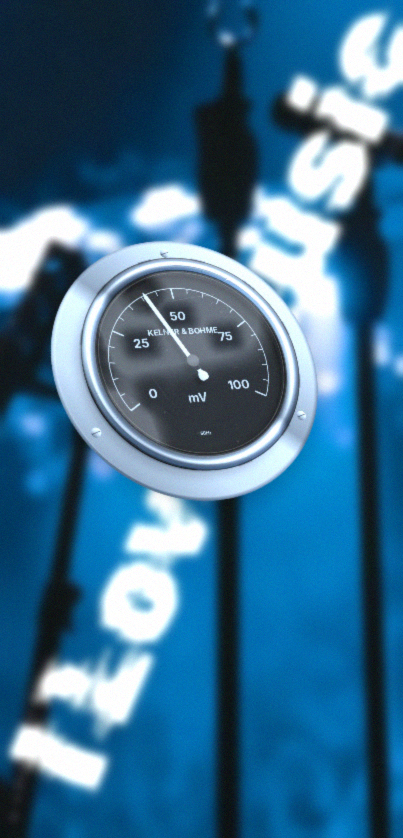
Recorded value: 40,mV
